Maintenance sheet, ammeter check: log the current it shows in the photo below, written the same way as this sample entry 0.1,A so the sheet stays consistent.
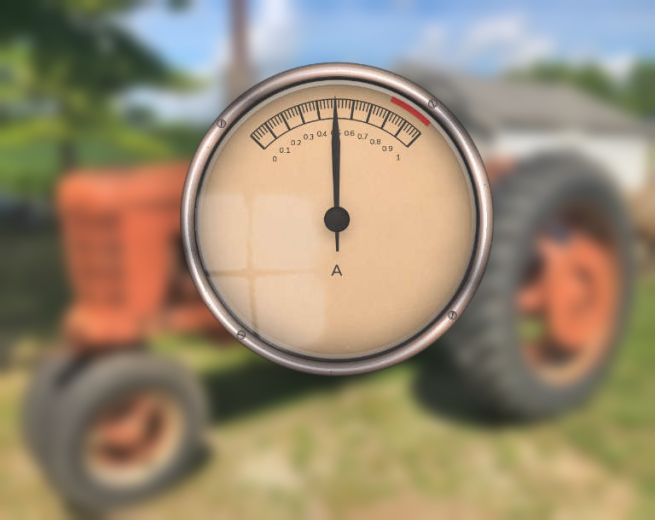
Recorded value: 0.5,A
